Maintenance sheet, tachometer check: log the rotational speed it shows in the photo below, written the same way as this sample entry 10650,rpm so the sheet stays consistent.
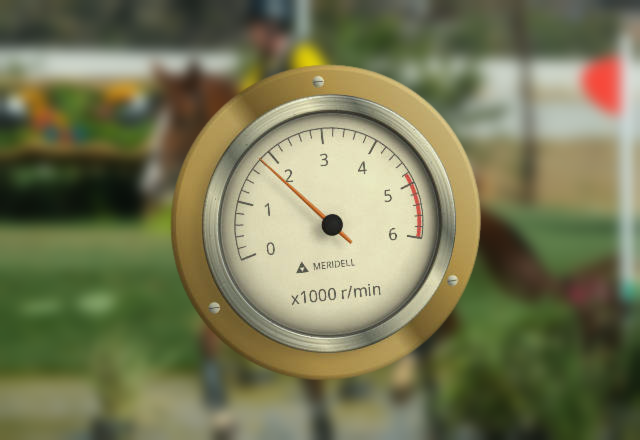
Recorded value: 1800,rpm
